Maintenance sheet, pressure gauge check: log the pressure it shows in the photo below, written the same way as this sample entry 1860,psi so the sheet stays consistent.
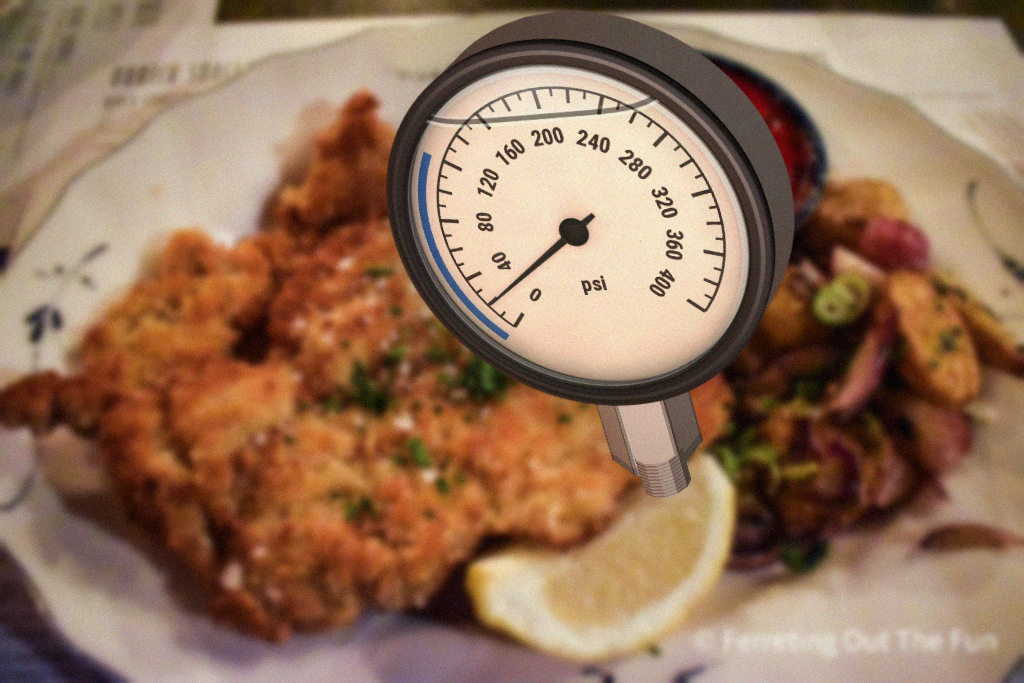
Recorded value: 20,psi
